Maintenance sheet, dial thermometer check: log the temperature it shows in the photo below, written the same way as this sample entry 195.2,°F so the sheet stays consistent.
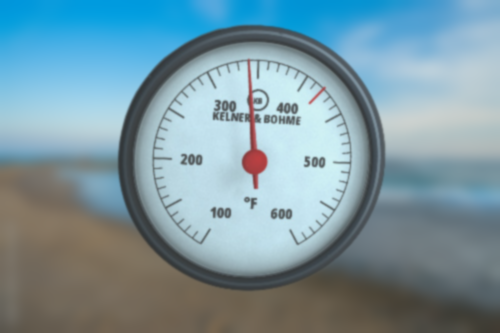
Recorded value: 340,°F
